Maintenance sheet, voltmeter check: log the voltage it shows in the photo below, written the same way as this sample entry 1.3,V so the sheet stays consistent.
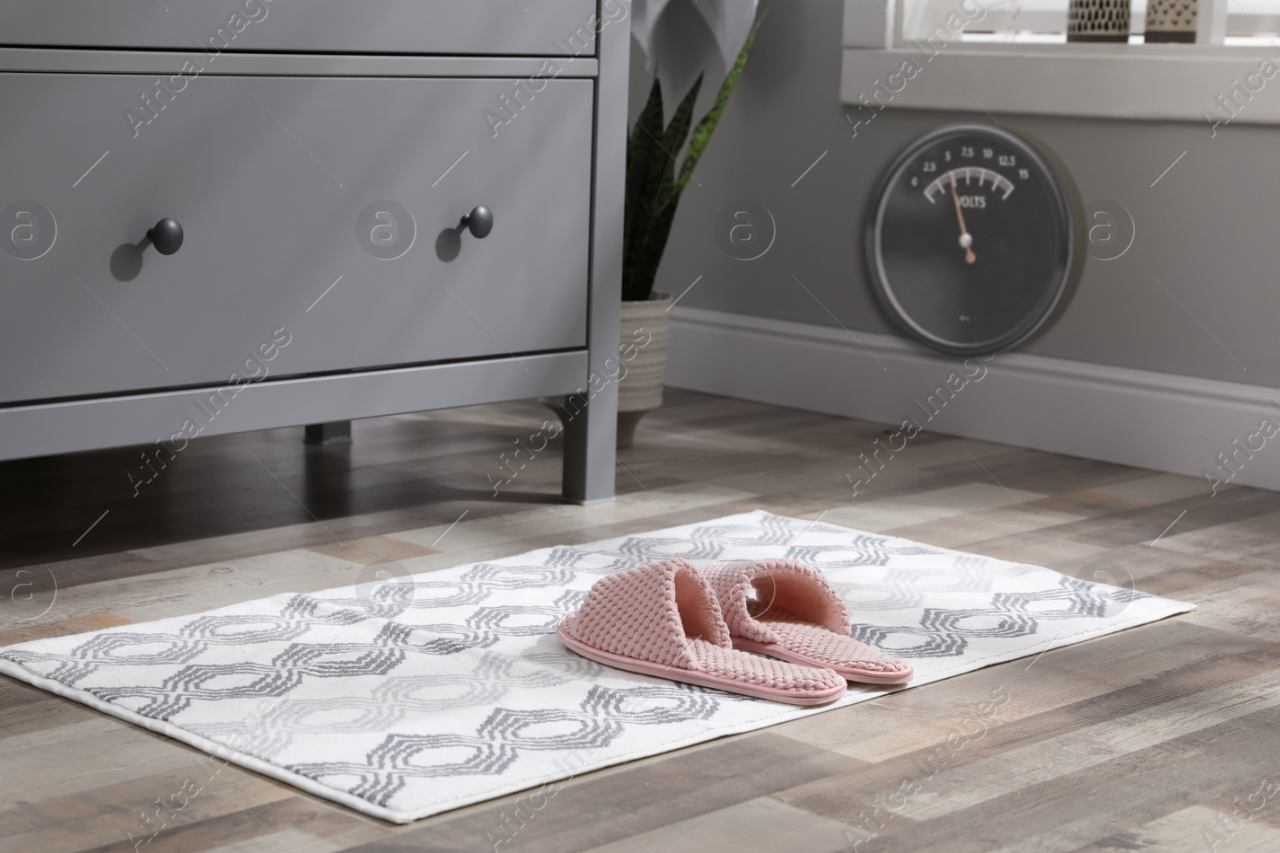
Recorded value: 5,V
